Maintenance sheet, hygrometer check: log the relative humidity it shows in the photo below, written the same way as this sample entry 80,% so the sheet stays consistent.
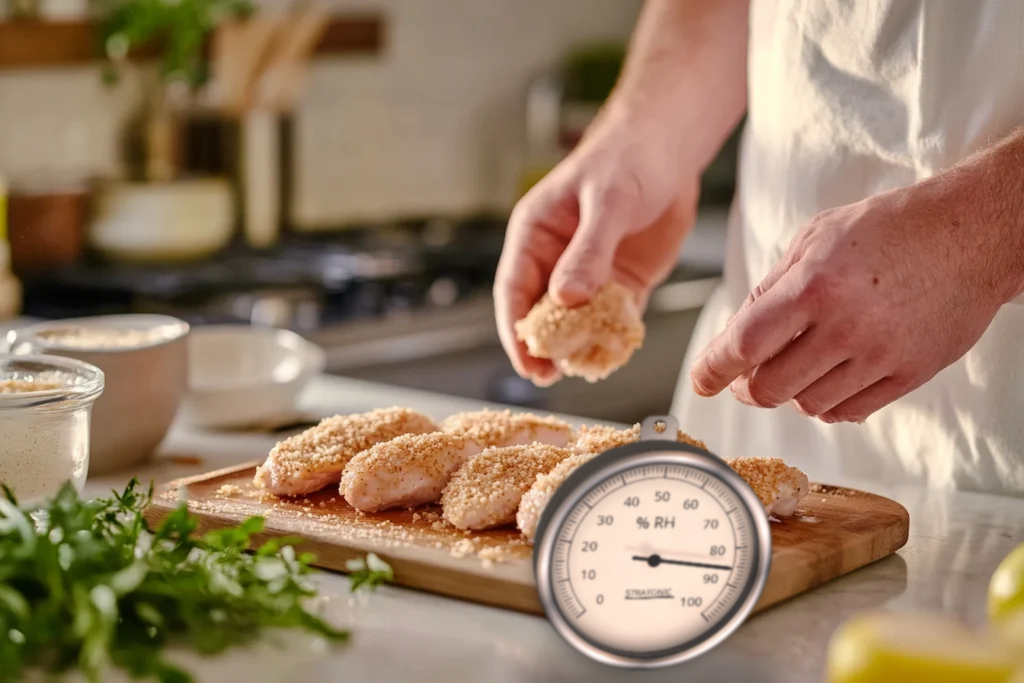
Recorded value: 85,%
